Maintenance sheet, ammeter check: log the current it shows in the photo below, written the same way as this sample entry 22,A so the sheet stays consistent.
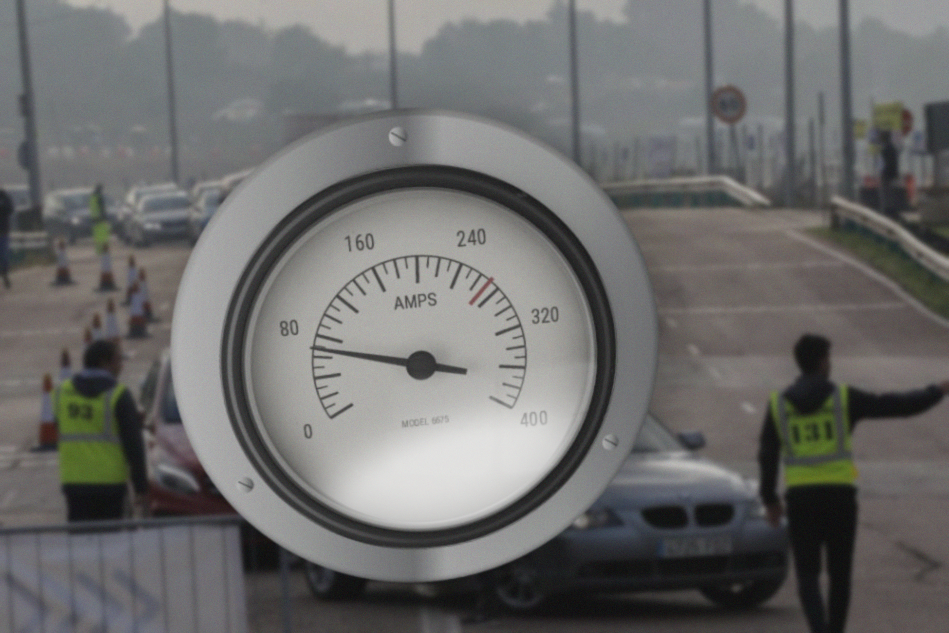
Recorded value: 70,A
